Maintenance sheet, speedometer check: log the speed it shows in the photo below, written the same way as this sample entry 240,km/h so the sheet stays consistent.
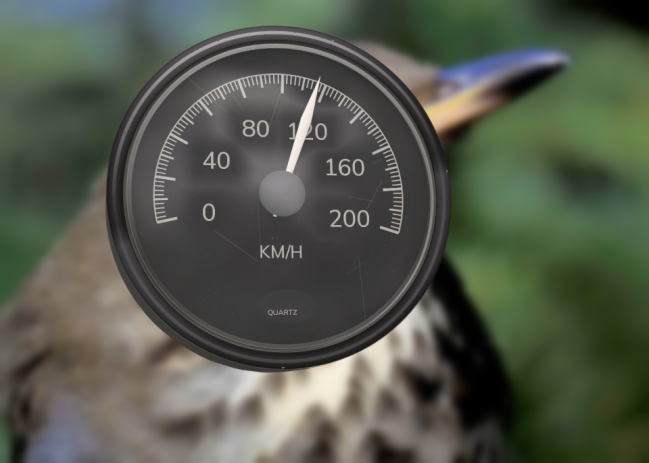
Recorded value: 116,km/h
